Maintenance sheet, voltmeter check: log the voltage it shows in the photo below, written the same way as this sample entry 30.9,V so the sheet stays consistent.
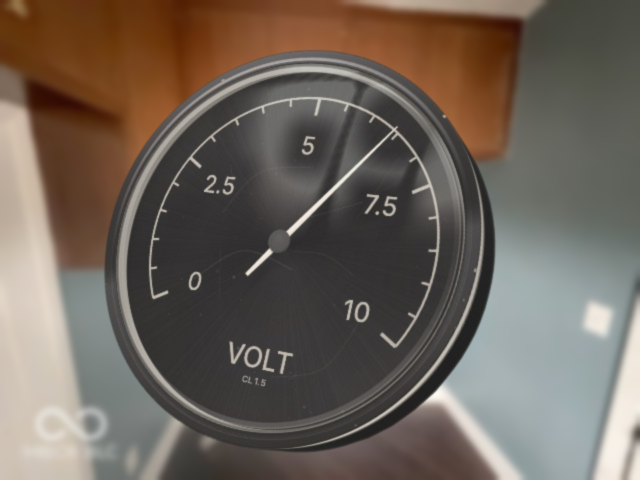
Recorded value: 6.5,V
